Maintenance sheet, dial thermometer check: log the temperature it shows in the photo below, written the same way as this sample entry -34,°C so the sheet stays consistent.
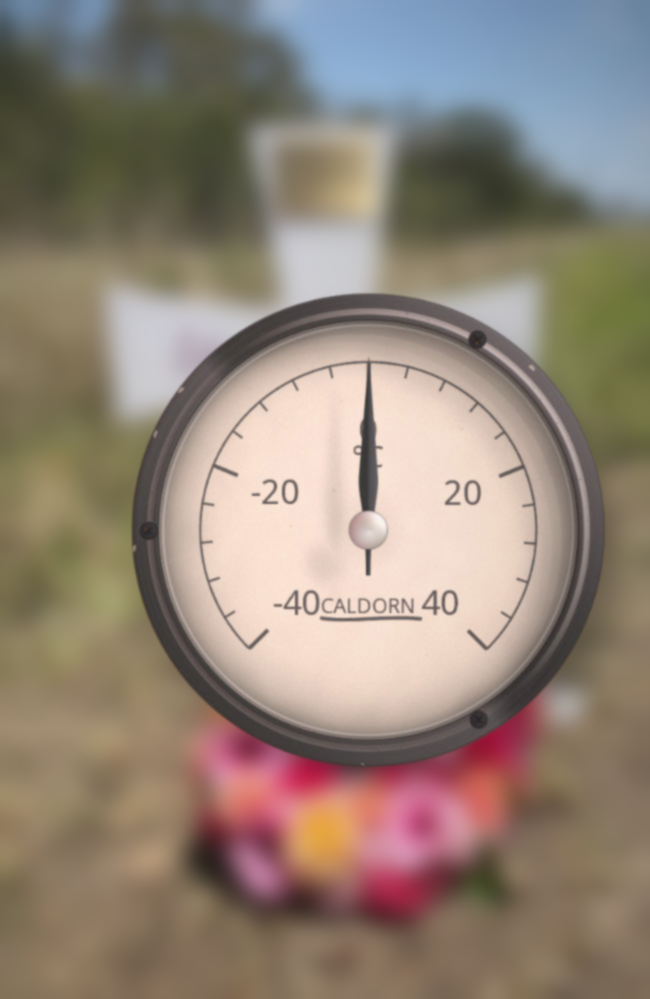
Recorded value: 0,°C
